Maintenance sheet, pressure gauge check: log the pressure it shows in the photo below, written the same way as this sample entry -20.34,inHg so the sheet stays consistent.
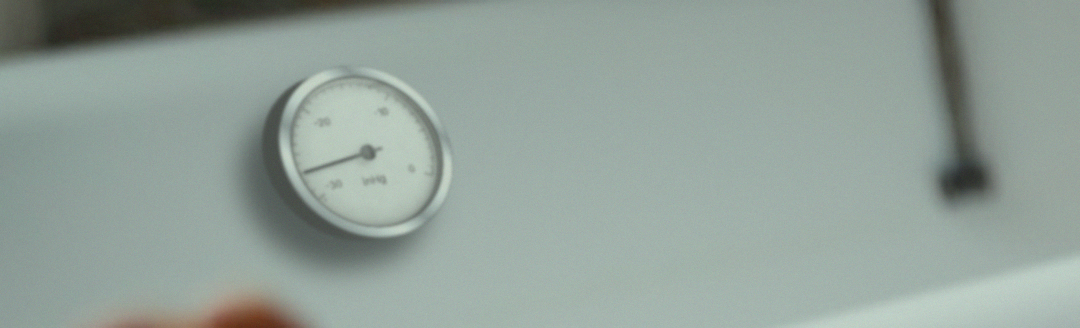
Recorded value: -27,inHg
